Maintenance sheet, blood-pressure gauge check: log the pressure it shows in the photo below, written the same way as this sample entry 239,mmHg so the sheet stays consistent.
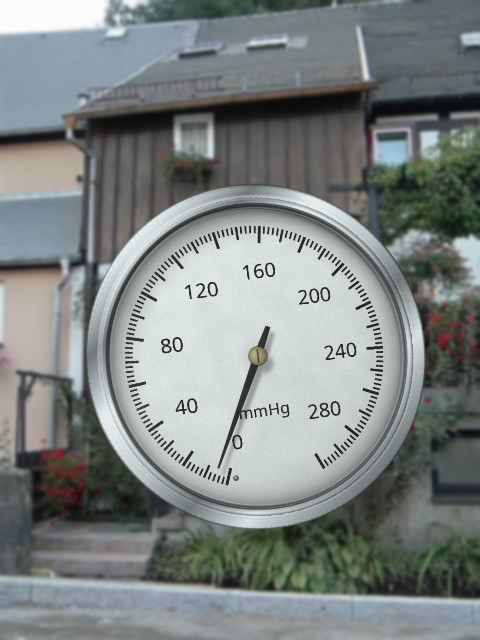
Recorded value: 6,mmHg
